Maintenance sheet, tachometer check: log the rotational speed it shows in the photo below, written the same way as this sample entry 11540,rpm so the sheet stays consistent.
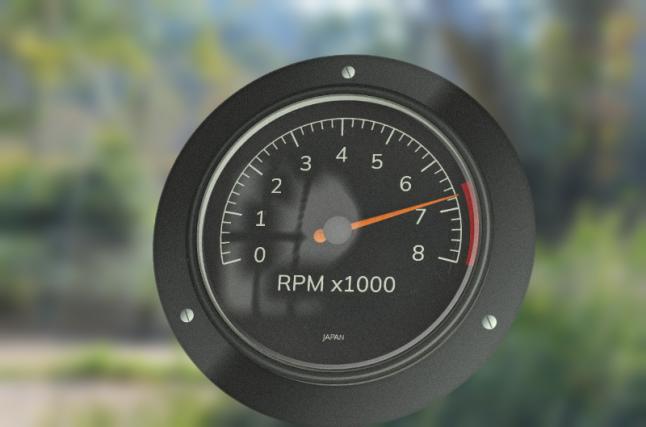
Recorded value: 6800,rpm
